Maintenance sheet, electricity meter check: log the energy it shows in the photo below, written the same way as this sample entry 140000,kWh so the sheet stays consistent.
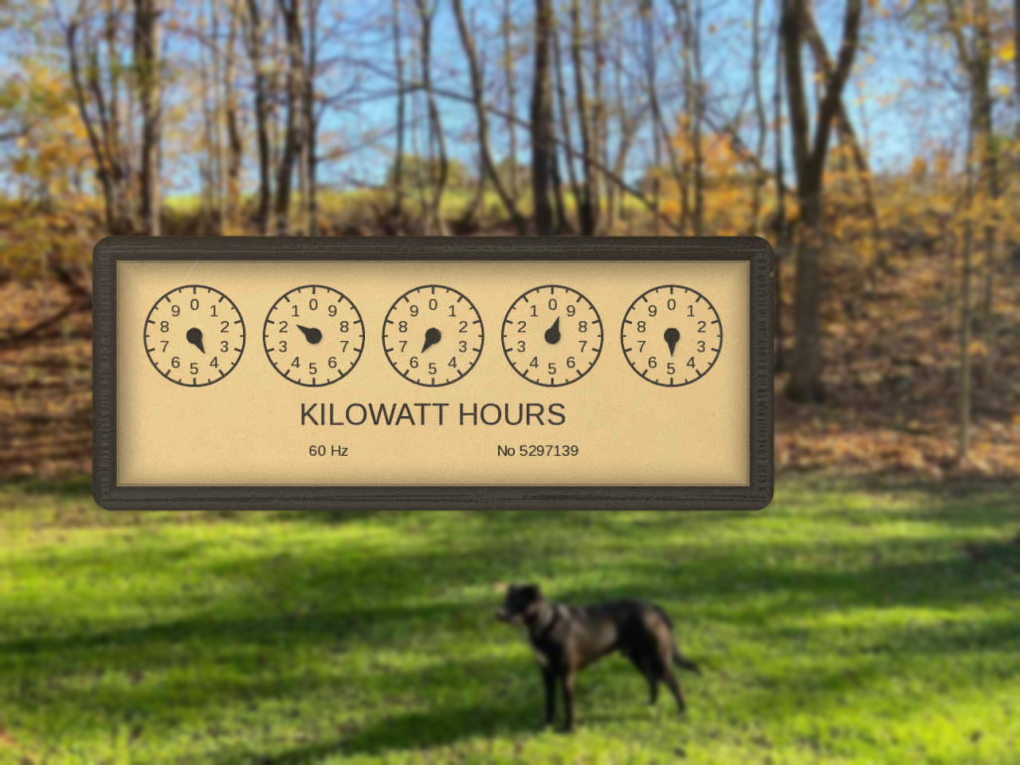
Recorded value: 41595,kWh
